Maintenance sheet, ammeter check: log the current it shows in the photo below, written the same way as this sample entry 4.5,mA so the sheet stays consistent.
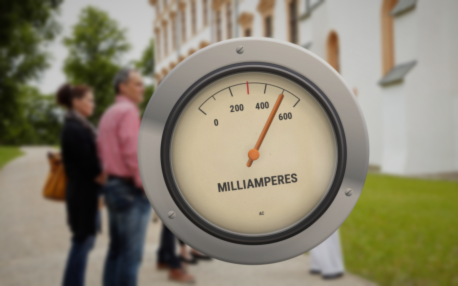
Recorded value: 500,mA
